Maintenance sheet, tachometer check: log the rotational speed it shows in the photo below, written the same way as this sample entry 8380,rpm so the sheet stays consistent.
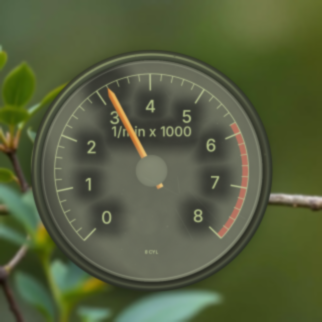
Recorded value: 3200,rpm
